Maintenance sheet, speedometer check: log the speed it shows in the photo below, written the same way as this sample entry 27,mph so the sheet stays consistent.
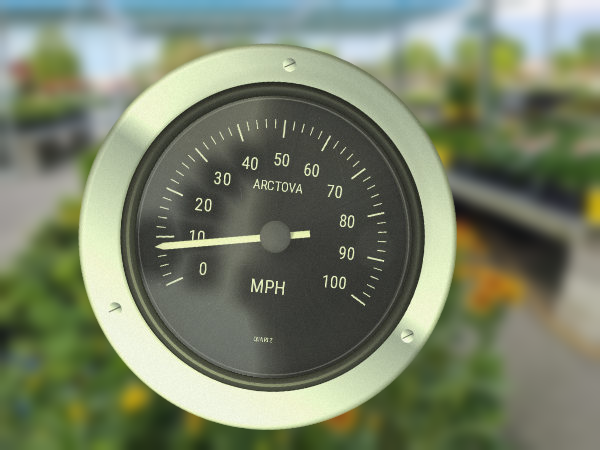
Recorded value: 8,mph
